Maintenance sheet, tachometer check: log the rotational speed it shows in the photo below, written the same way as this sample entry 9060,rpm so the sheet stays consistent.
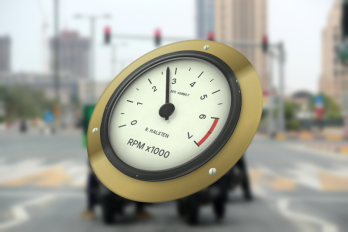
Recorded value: 2750,rpm
